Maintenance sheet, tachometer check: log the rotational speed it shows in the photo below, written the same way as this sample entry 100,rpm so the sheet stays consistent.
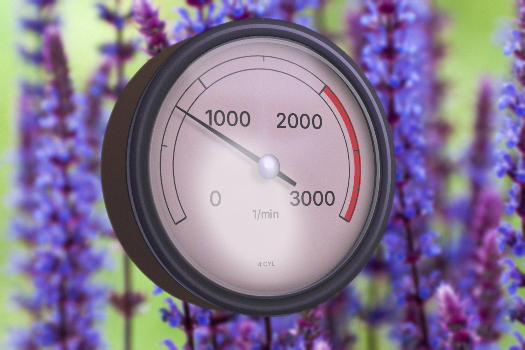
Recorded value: 750,rpm
